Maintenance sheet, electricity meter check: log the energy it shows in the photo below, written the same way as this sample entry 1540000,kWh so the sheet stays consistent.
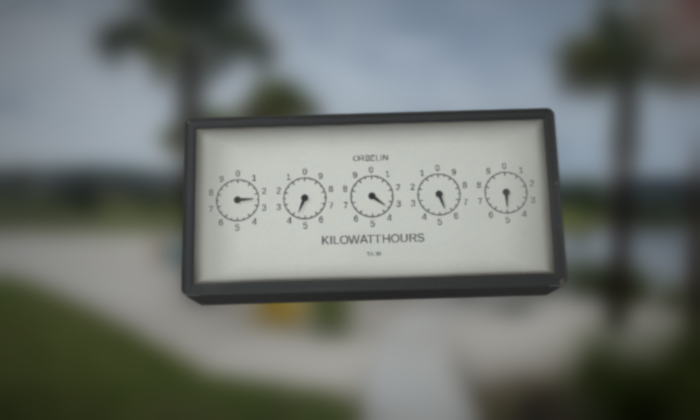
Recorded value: 24355,kWh
